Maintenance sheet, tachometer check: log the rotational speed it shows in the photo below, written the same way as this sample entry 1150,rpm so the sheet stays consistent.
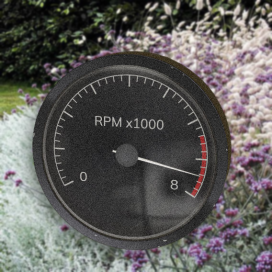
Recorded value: 7400,rpm
